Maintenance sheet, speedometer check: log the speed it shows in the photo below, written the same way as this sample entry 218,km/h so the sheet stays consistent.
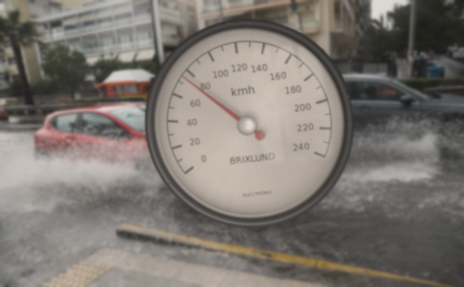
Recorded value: 75,km/h
